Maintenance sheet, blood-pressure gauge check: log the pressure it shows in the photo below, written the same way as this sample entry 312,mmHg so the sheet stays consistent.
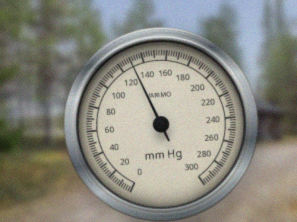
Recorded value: 130,mmHg
